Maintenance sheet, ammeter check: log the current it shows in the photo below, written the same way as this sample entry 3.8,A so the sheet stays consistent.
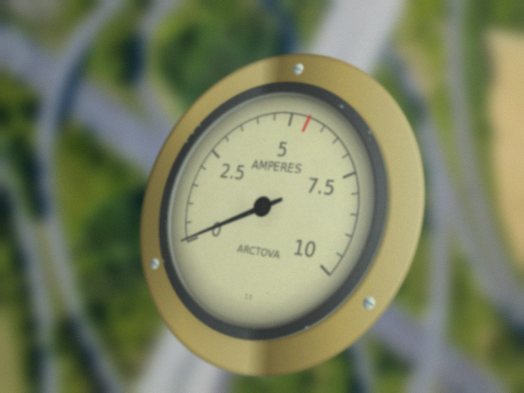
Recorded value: 0,A
